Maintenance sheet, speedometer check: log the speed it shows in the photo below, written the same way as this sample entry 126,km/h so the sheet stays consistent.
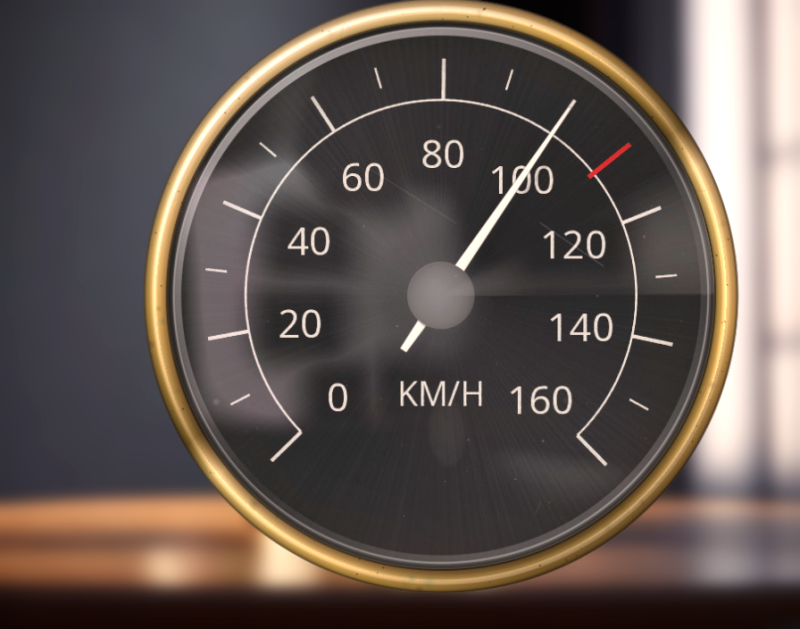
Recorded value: 100,km/h
